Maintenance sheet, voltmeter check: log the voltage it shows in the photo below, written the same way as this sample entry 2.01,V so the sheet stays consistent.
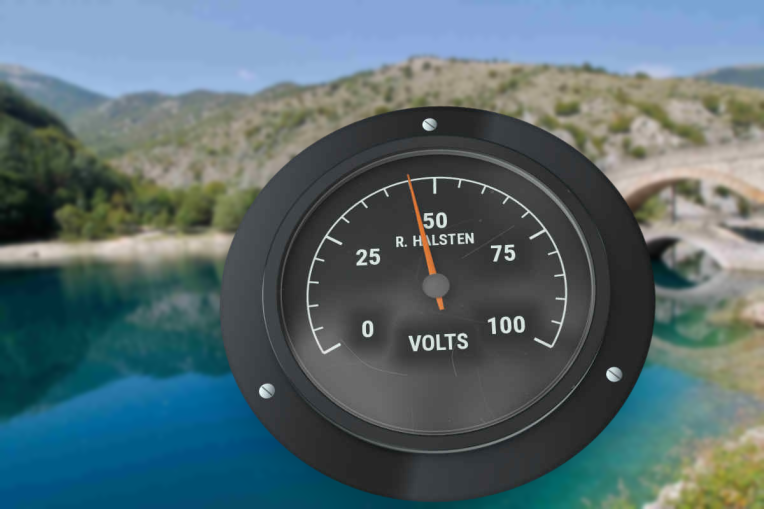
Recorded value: 45,V
